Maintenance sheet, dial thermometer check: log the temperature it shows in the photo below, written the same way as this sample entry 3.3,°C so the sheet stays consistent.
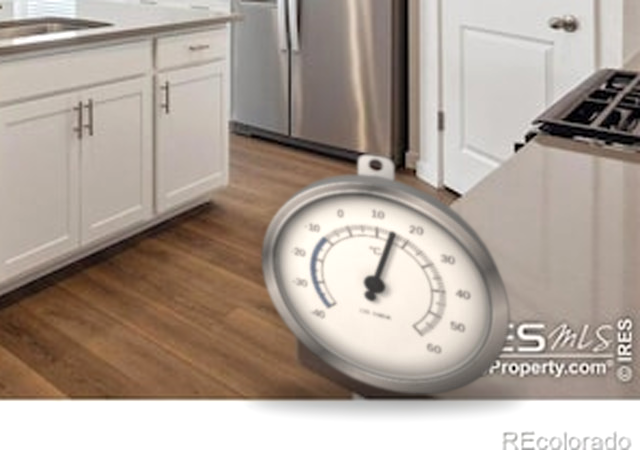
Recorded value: 15,°C
